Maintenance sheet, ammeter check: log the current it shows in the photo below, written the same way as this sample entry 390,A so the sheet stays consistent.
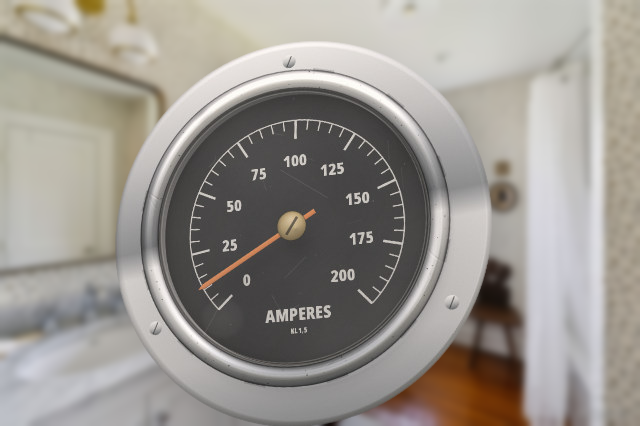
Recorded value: 10,A
